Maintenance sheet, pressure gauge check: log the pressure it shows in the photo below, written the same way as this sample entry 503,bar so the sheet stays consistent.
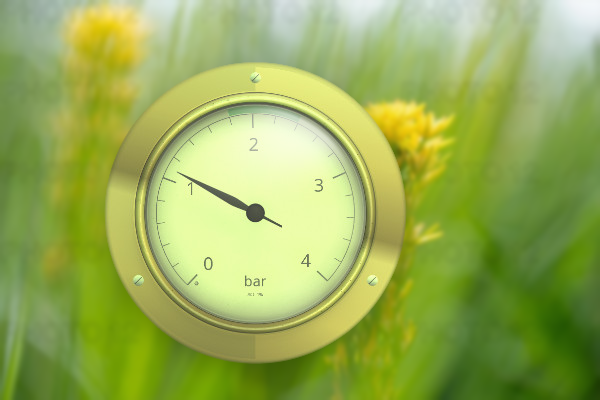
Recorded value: 1.1,bar
